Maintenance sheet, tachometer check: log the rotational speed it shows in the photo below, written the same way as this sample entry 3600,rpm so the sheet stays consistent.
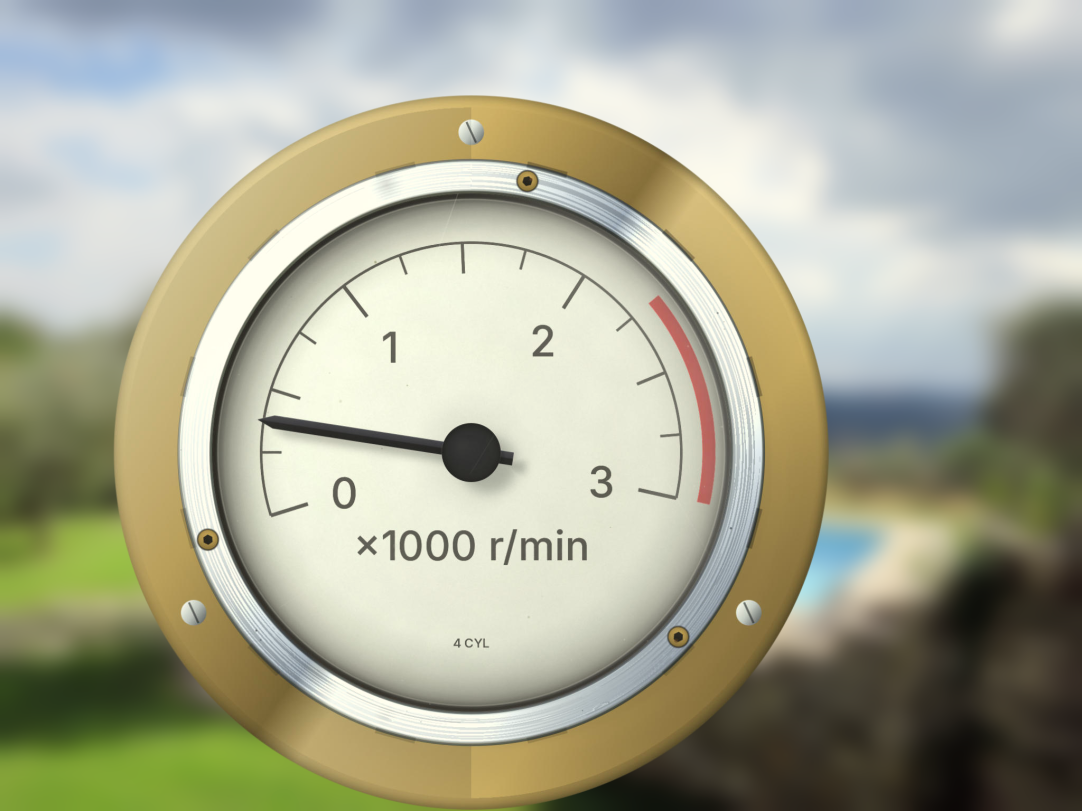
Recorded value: 375,rpm
